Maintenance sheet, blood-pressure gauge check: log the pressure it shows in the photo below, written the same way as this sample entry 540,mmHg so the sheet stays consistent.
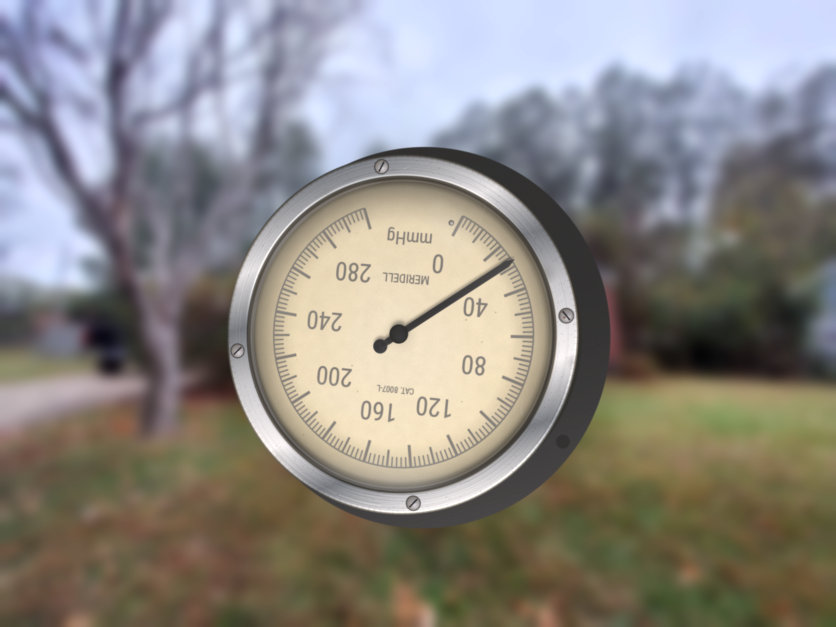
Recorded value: 28,mmHg
